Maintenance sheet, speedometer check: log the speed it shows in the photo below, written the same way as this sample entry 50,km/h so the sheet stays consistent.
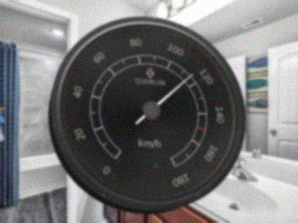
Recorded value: 115,km/h
